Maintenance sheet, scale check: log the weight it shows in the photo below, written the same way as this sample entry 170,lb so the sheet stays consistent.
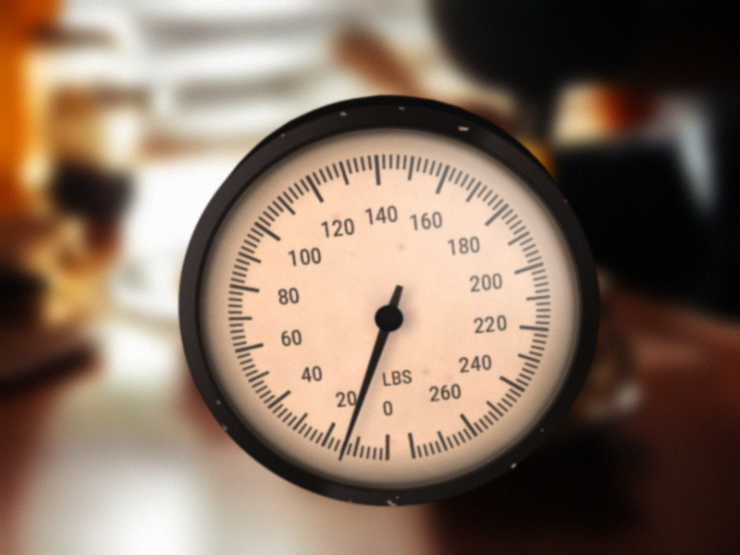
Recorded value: 14,lb
